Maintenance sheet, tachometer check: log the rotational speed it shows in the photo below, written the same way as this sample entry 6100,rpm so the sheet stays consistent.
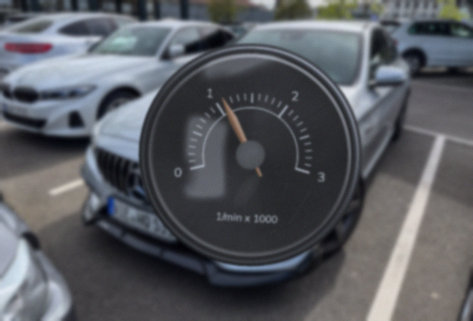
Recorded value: 1100,rpm
